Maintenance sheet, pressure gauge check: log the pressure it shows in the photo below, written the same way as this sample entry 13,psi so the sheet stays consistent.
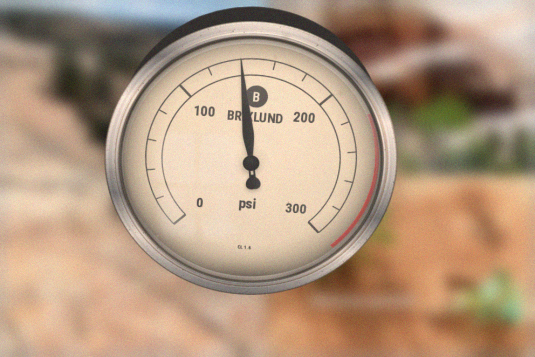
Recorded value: 140,psi
